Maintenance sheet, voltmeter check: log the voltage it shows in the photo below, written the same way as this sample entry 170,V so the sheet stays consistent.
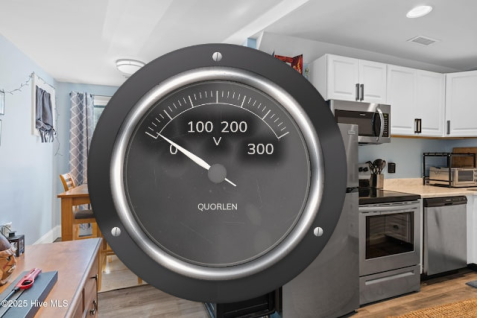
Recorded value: 10,V
